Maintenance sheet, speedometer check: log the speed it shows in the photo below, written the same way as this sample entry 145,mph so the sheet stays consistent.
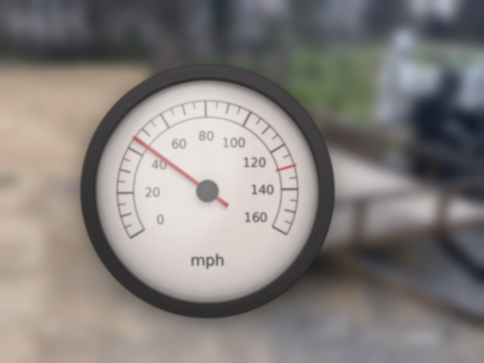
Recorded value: 45,mph
